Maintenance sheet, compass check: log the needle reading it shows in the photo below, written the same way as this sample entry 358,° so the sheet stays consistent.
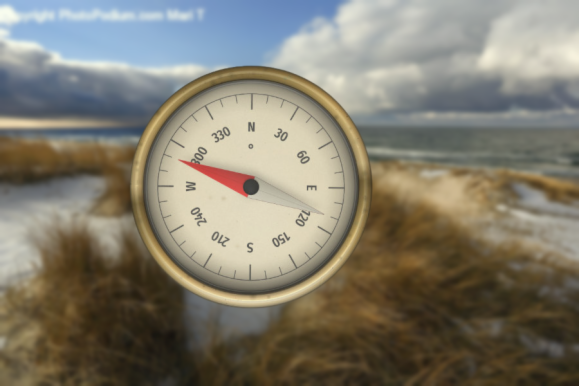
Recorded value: 290,°
